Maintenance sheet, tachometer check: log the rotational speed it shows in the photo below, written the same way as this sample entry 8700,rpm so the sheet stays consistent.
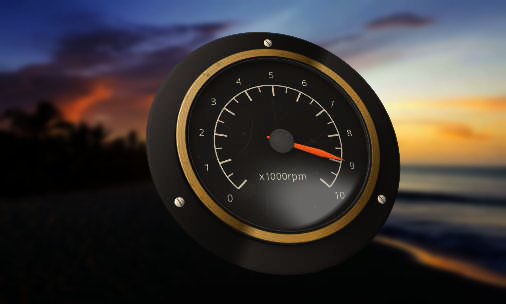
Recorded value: 9000,rpm
